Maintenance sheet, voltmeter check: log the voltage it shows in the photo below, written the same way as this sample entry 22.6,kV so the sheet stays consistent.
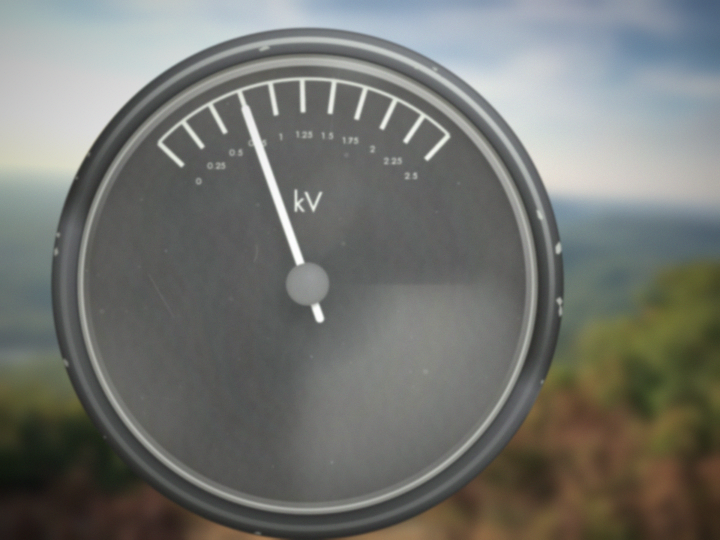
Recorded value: 0.75,kV
